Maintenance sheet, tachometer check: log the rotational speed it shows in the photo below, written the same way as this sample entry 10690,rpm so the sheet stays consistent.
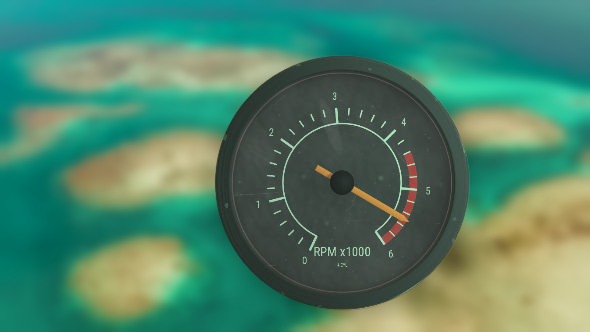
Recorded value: 5500,rpm
